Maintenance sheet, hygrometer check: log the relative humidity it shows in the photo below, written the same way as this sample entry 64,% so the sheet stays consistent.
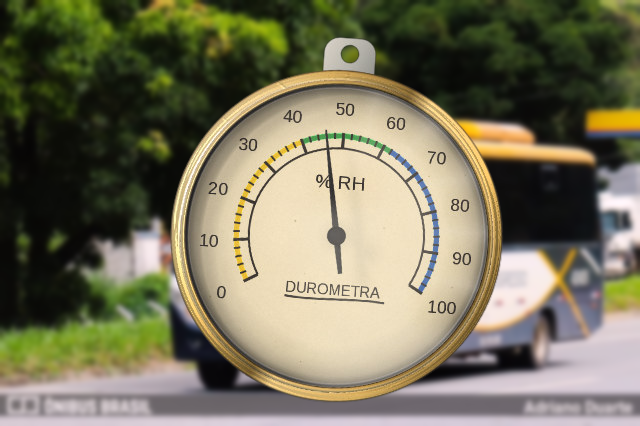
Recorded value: 46,%
